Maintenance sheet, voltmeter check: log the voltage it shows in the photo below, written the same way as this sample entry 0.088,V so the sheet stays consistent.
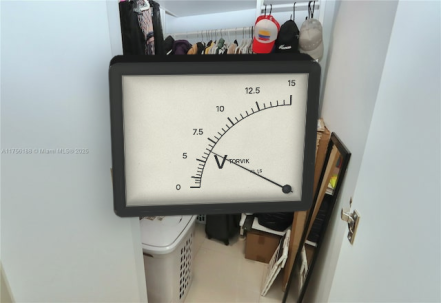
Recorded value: 6.5,V
